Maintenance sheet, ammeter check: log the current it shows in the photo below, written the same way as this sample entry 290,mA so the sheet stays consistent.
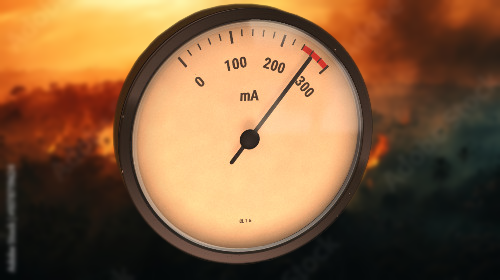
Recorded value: 260,mA
